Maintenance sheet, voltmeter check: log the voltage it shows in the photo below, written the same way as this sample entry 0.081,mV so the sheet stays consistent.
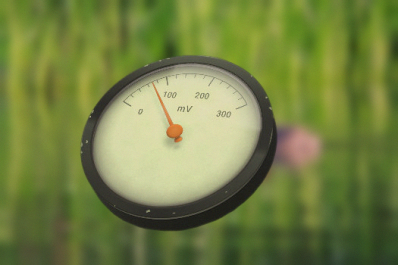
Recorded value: 70,mV
